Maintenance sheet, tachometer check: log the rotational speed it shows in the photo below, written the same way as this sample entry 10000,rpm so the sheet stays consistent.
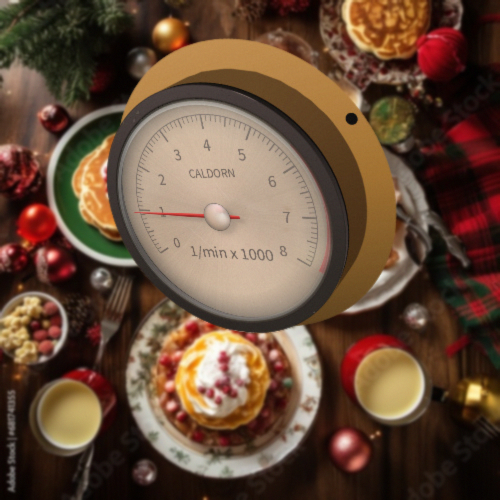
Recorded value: 1000,rpm
